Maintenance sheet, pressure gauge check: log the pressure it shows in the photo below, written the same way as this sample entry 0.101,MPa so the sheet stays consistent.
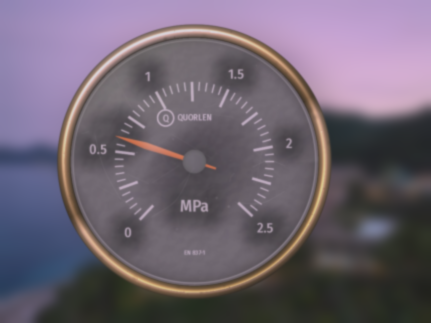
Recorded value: 0.6,MPa
